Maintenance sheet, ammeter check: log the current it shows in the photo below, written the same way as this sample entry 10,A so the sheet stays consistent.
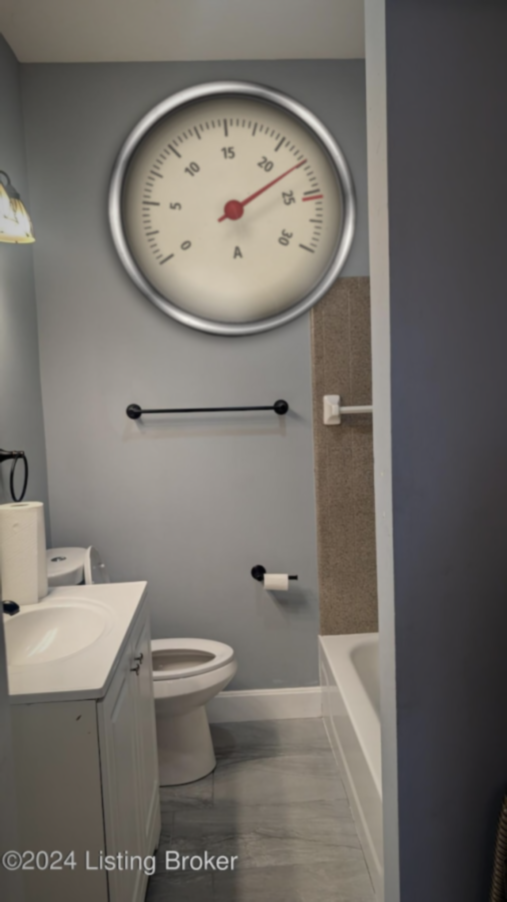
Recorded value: 22.5,A
